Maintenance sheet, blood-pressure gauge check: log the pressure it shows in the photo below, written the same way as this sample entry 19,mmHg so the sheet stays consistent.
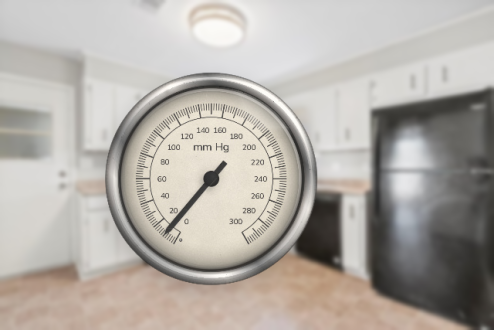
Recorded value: 10,mmHg
